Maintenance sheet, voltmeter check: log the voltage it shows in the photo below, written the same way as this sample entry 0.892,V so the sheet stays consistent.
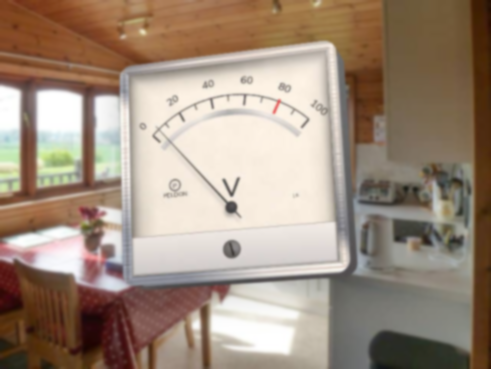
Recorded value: 5,V
